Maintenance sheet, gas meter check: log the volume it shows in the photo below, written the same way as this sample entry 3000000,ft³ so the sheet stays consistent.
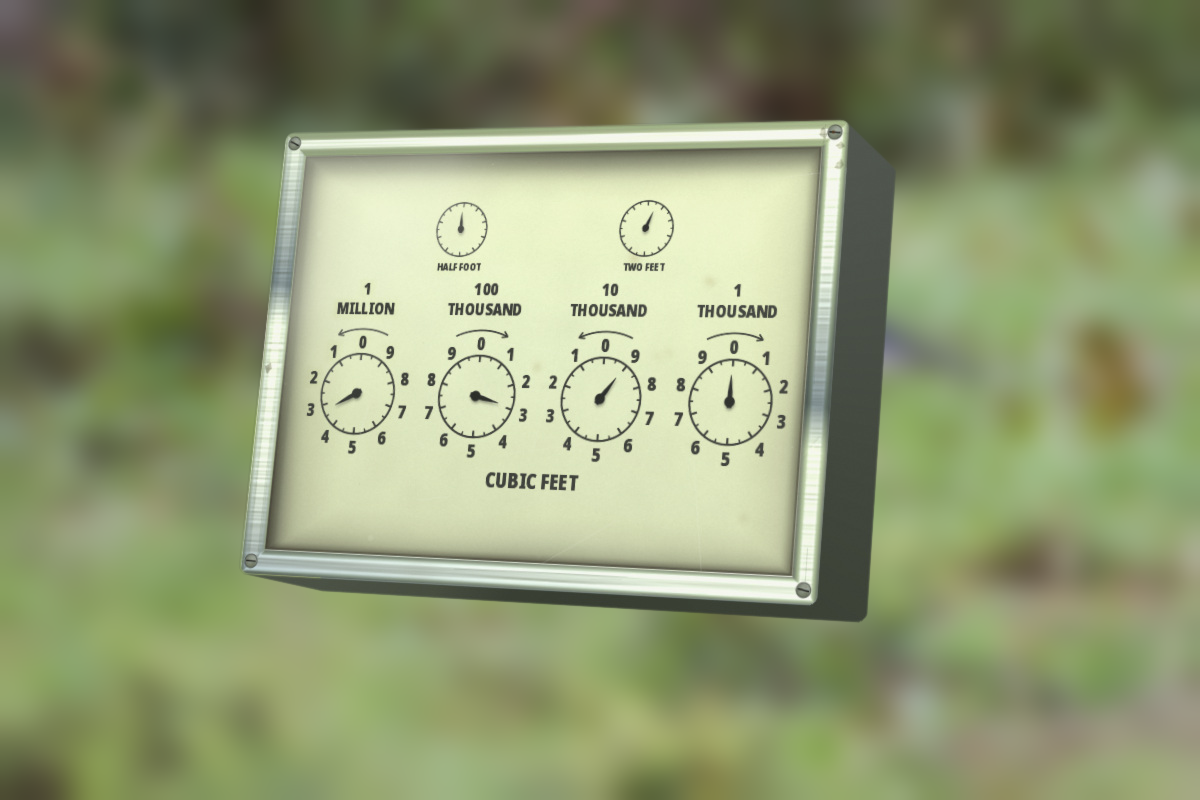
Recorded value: 329000,ft³
